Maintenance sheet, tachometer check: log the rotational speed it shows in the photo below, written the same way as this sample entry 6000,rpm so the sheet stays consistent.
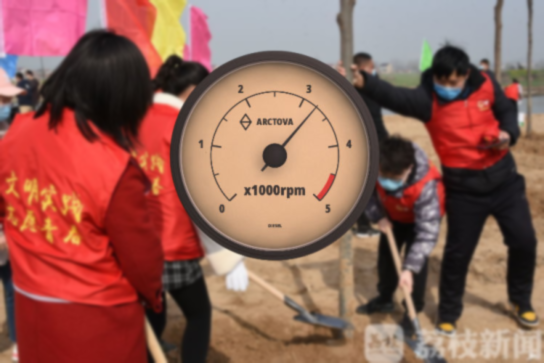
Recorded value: 3250,rpm
